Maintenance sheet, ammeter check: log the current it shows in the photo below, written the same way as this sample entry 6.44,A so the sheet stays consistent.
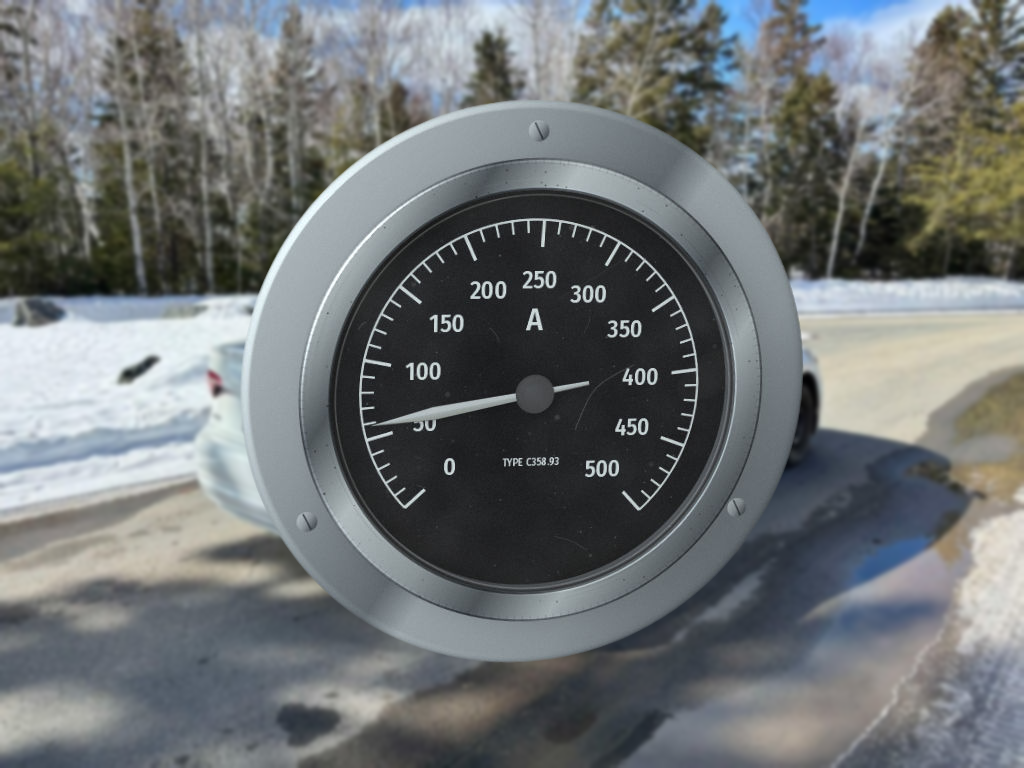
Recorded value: 60,A
